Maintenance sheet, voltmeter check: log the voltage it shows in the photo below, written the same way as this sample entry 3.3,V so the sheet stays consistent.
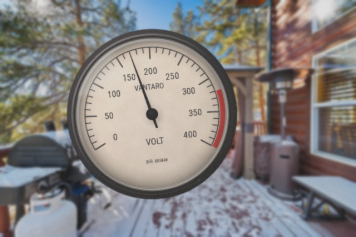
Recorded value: 170,V
